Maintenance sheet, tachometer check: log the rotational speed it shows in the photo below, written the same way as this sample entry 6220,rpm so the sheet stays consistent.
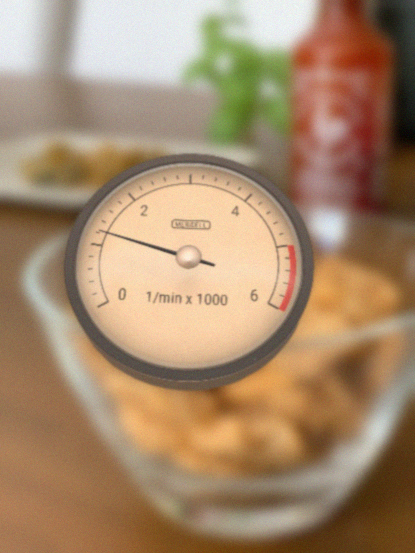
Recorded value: 1200,rpm
